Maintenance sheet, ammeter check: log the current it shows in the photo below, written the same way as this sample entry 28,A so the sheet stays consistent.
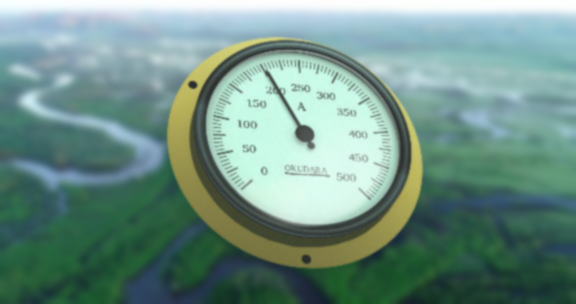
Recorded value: 200,A
